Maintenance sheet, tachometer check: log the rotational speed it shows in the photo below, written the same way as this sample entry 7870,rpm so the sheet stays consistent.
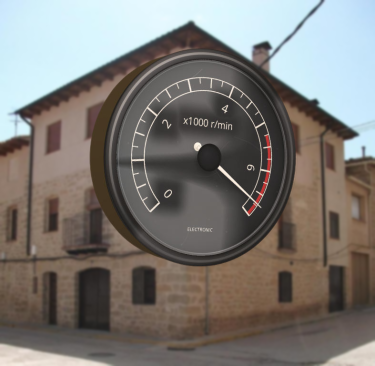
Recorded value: 6750,rpm
